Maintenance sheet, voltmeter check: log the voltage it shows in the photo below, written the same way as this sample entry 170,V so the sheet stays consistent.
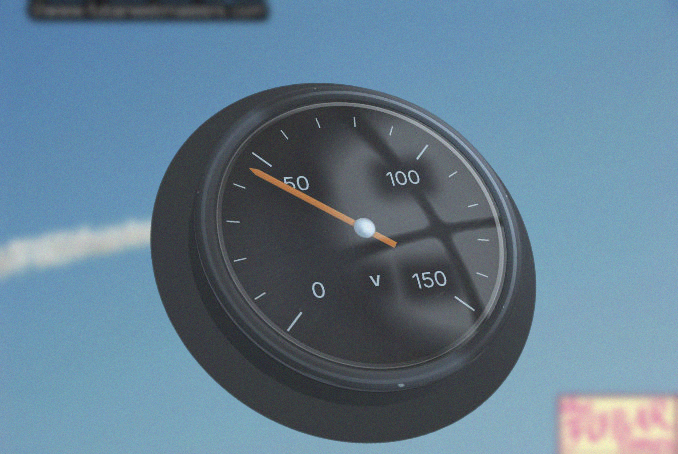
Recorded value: 45,V
